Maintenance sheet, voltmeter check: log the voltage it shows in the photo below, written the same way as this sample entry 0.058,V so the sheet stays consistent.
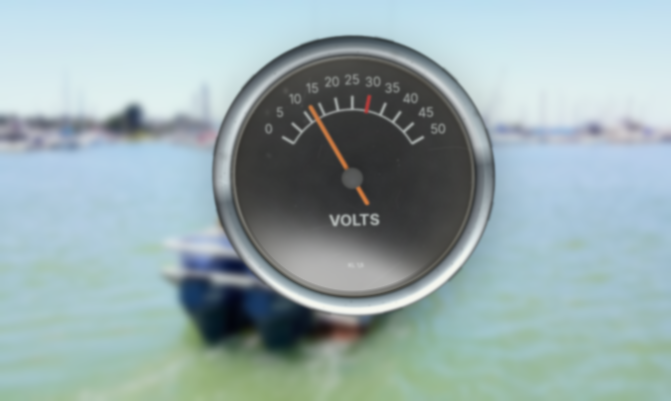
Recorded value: 12.5,V
